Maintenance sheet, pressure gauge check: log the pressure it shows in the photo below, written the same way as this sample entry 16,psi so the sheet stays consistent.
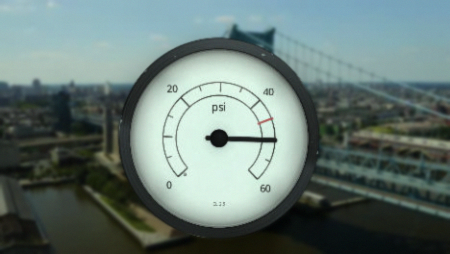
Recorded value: 50,psi
